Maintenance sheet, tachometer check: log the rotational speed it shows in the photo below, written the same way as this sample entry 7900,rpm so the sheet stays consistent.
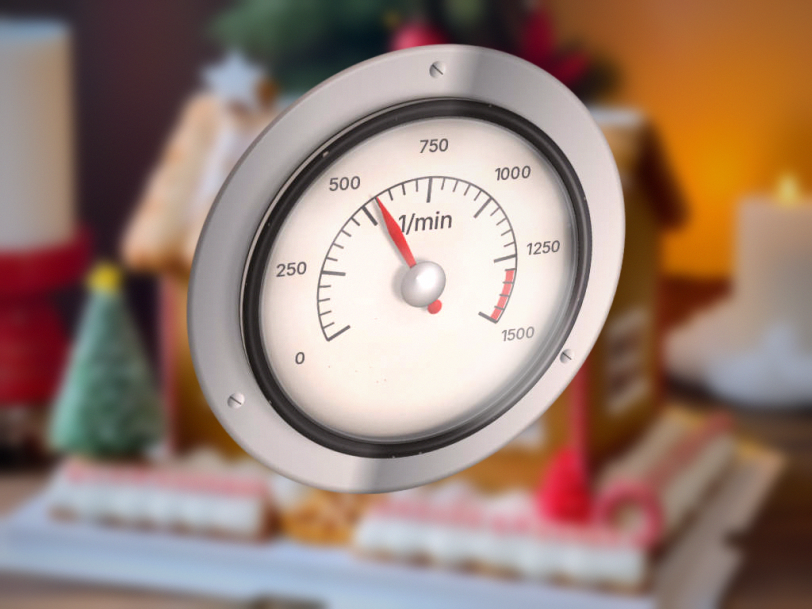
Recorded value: 550,rpm
